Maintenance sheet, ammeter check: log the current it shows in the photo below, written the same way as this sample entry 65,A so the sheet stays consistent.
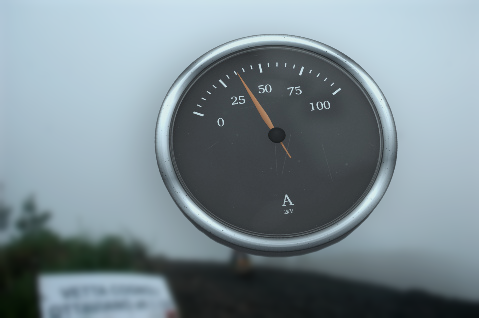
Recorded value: 35,A
